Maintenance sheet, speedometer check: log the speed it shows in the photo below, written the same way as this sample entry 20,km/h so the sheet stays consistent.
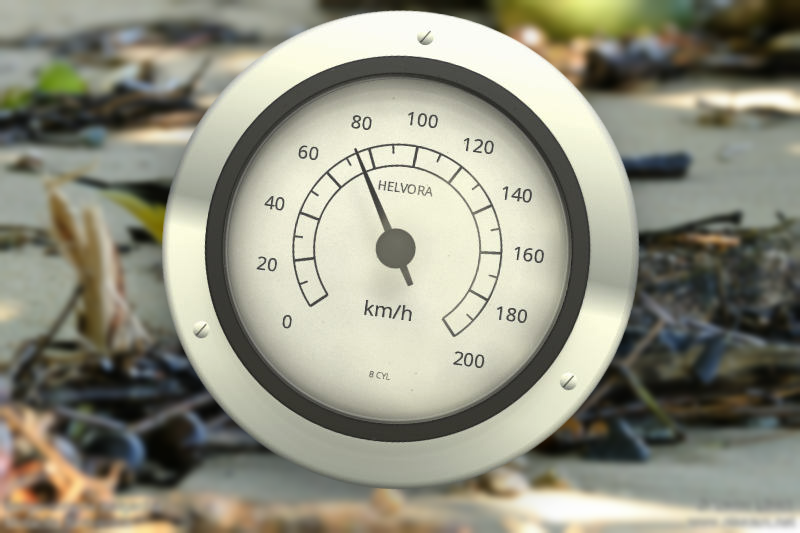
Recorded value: 75,km/h
